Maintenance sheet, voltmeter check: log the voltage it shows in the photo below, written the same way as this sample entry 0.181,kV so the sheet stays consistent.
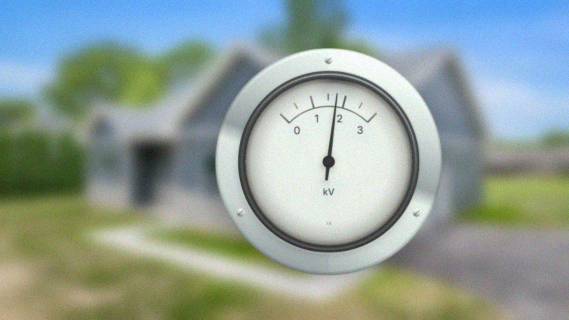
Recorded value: 1.75,kV
